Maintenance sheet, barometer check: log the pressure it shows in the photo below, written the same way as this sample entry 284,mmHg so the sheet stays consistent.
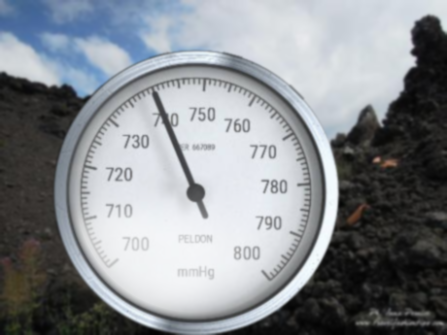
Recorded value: 740,mmHg
